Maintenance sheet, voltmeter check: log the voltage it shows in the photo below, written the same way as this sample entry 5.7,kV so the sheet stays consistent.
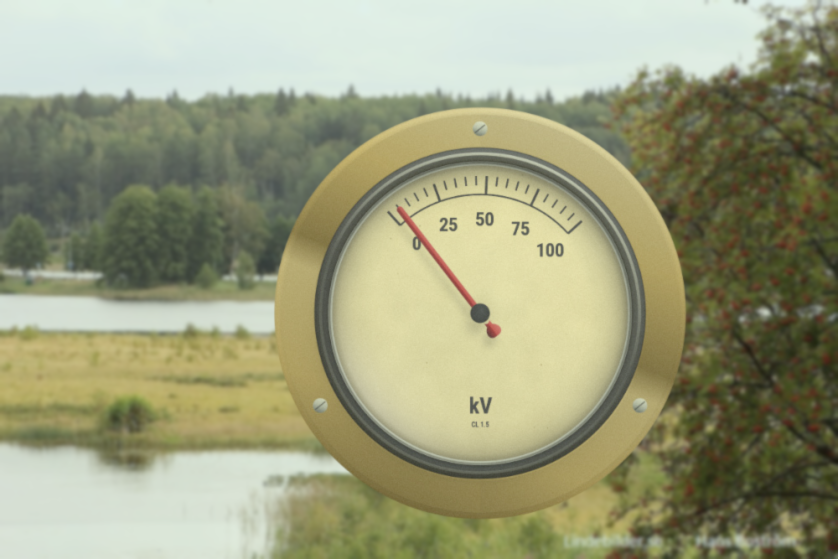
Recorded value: 5,kV
